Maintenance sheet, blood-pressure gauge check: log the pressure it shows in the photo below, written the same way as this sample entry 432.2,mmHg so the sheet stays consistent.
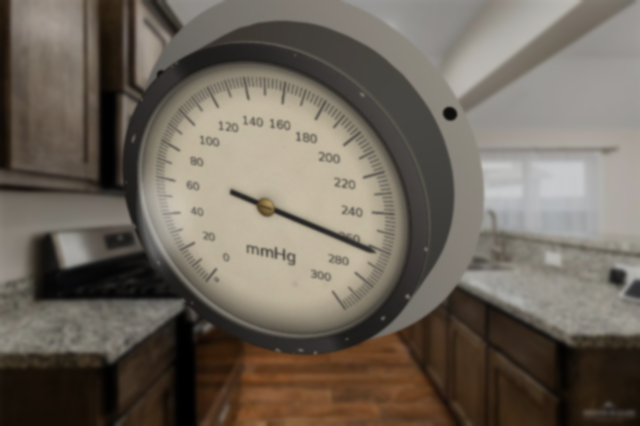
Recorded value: 260,mmHg
